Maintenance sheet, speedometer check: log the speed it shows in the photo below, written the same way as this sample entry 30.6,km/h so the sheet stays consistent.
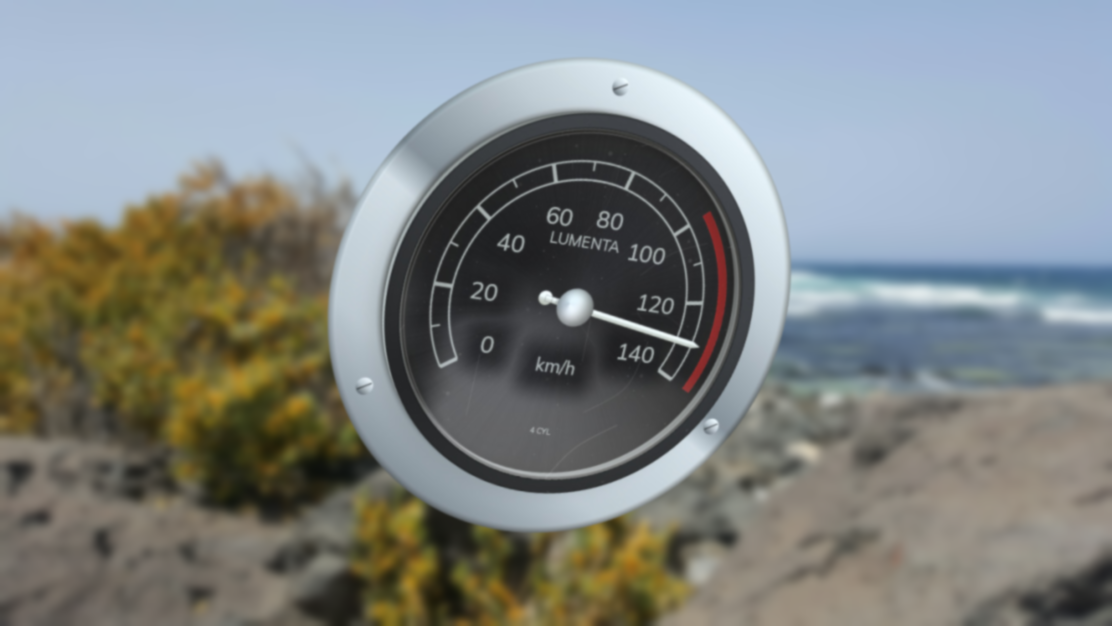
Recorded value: 130,km/h
